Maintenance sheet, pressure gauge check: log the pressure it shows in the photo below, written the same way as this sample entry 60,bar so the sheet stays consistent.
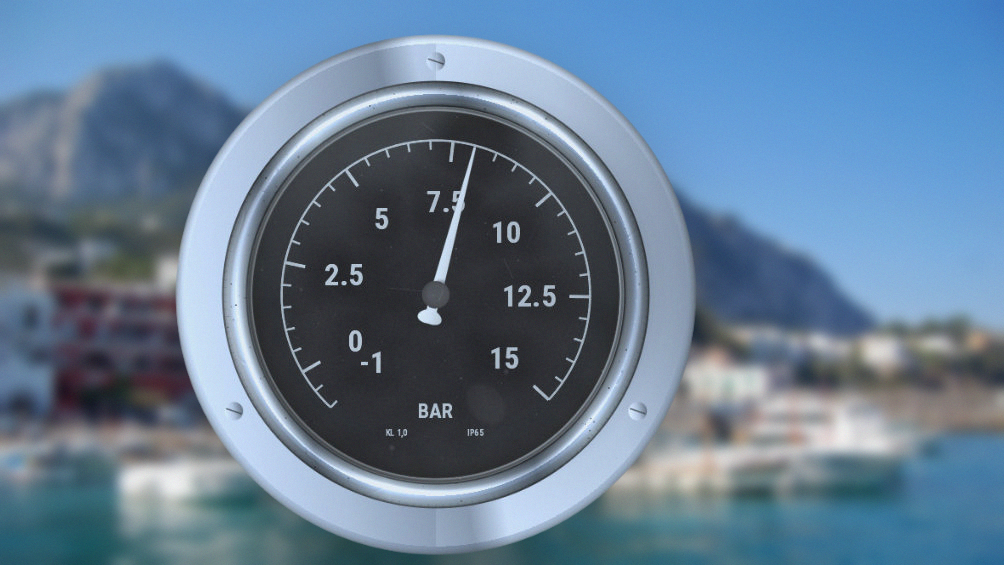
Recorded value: 8,bar
